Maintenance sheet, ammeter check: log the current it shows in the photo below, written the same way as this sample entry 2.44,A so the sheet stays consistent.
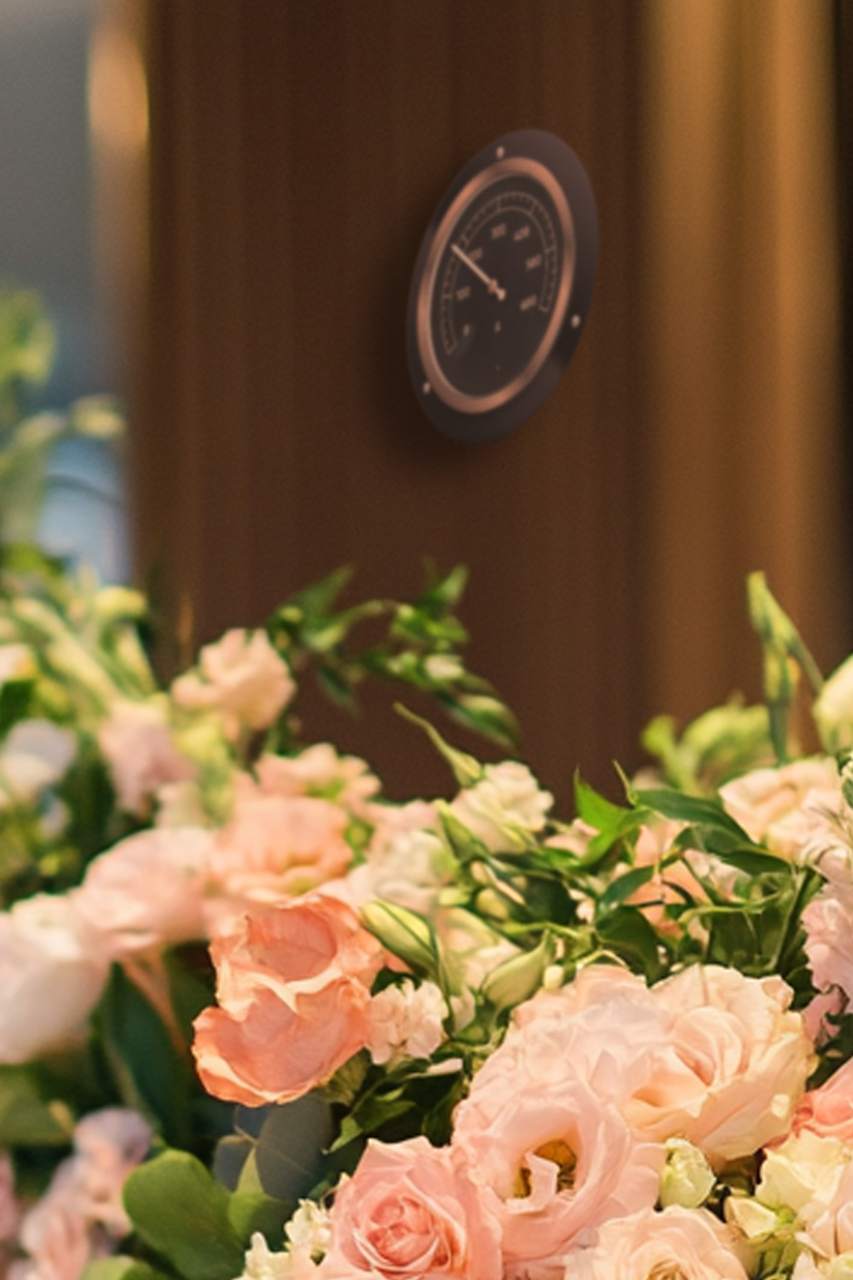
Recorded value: 180,A
